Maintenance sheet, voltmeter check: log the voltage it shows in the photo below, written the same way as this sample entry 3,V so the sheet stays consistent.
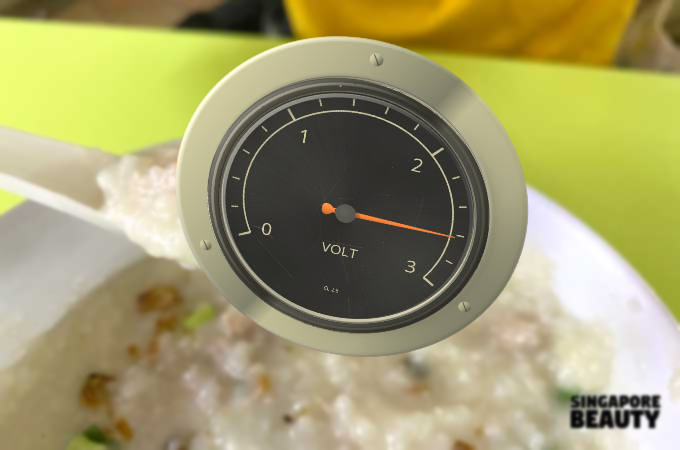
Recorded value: 2.6,V
